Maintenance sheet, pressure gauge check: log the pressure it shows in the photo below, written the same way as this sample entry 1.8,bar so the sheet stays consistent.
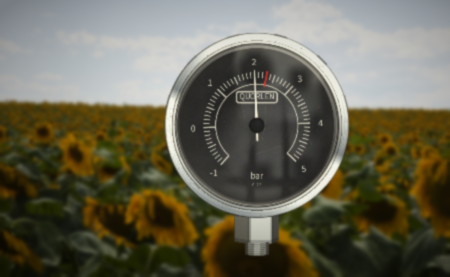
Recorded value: 2,bar
